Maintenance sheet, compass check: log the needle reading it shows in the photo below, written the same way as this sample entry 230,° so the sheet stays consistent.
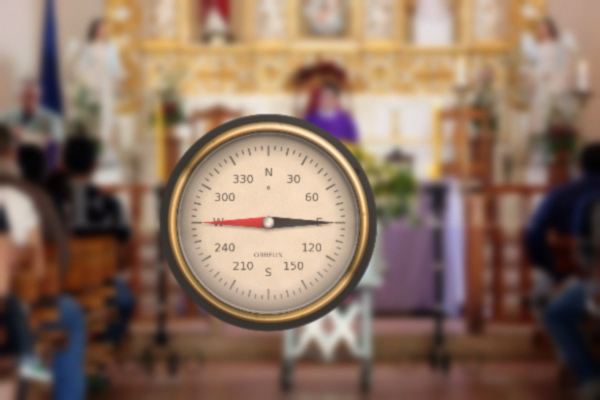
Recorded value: 270,°
